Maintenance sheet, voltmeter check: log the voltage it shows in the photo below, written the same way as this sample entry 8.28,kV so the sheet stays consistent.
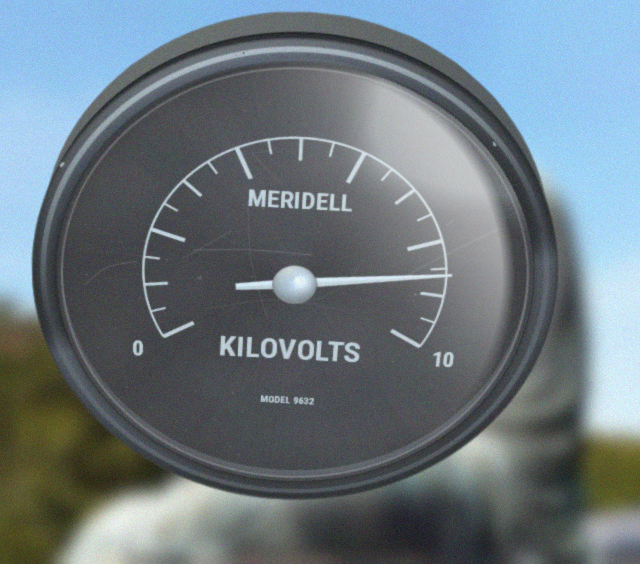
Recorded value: 8.5,kV
